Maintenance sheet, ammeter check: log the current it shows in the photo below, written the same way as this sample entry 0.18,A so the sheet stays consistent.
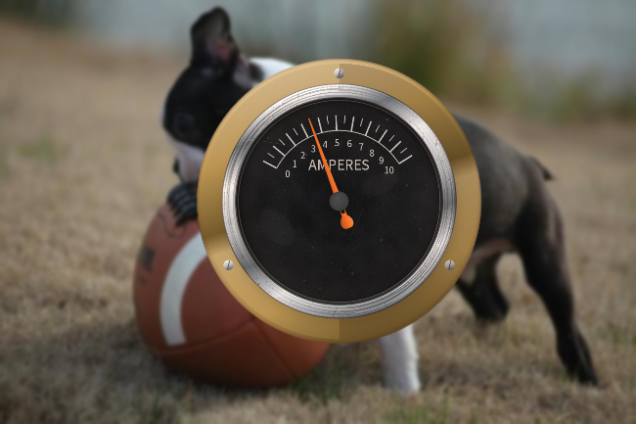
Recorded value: 3.5,A
